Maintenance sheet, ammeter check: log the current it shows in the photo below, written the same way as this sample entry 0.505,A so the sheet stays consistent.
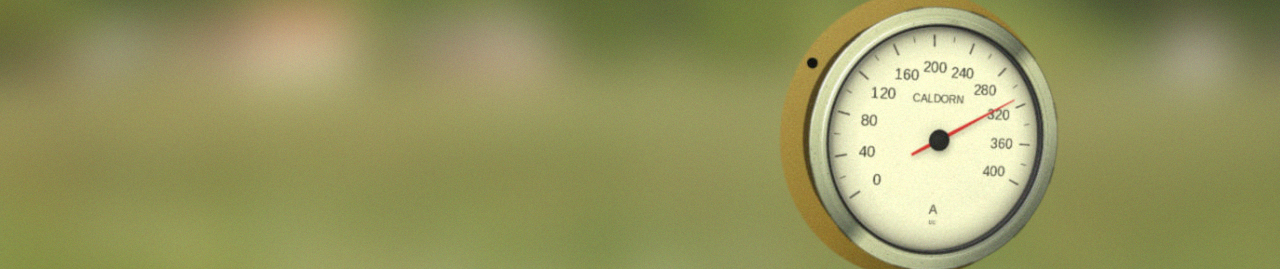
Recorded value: 310,A
